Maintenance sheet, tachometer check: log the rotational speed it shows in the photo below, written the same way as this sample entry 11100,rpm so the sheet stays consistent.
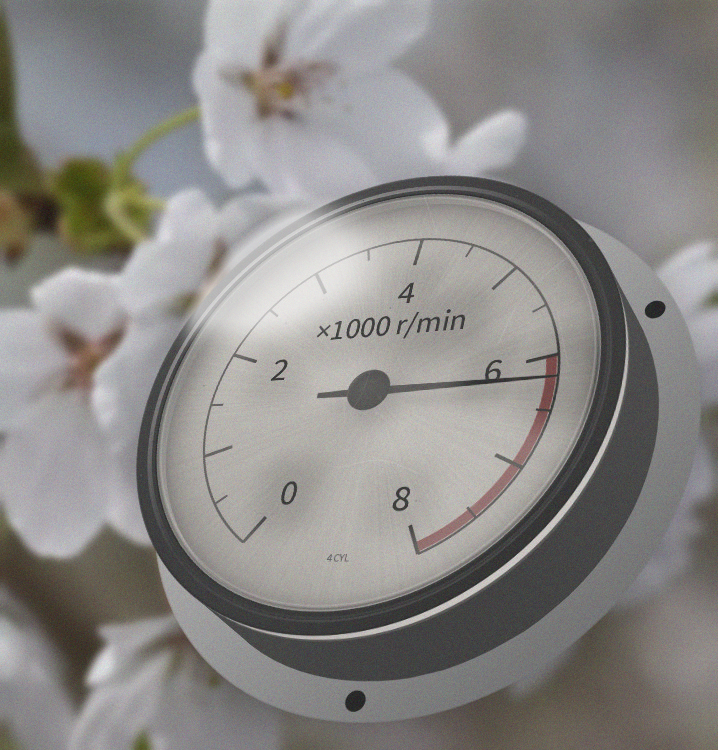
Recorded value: 6250,rpm
